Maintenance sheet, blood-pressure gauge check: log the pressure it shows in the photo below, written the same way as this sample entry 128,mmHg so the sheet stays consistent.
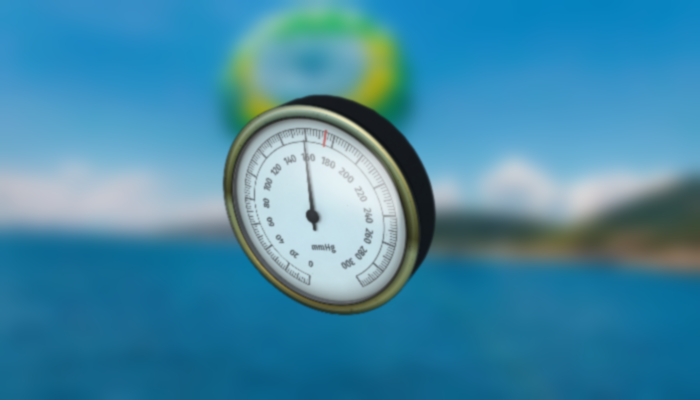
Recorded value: 160,mmHg
